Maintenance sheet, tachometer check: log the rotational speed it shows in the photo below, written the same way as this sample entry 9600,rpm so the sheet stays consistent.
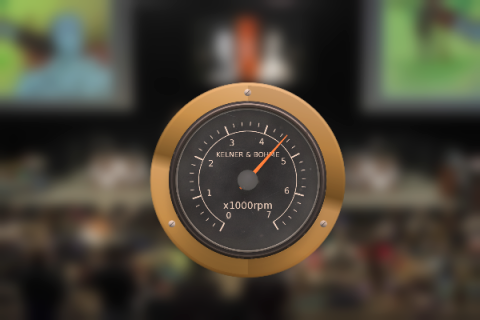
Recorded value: 4500,rpm
